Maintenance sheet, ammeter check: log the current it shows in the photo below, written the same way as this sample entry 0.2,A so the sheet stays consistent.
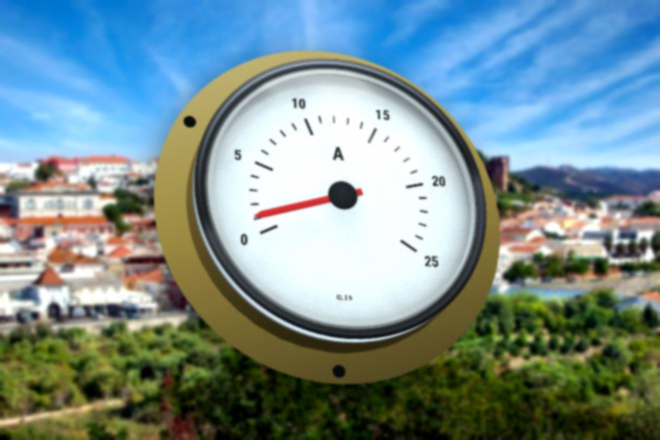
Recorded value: 1,A
